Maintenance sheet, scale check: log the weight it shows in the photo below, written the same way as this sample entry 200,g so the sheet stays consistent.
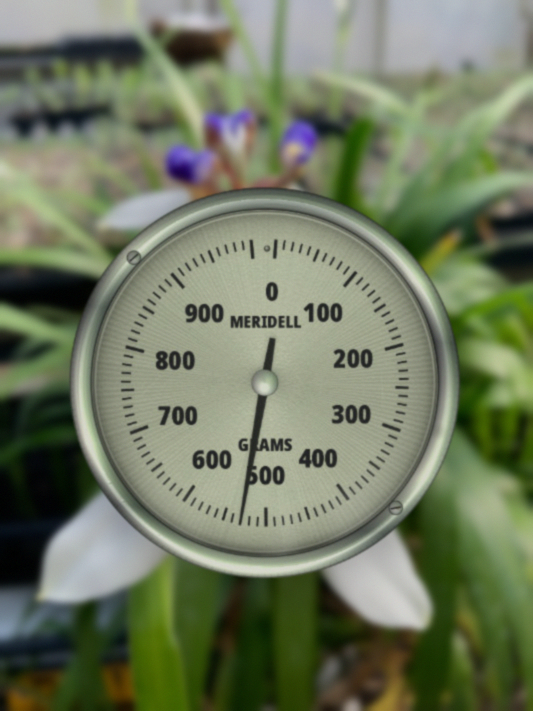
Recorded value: 530,g
